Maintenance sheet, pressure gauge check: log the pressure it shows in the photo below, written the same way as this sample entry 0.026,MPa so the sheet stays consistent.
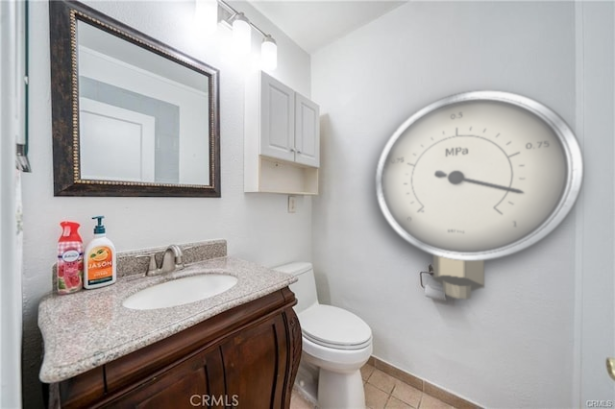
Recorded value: 0.9,MPa
